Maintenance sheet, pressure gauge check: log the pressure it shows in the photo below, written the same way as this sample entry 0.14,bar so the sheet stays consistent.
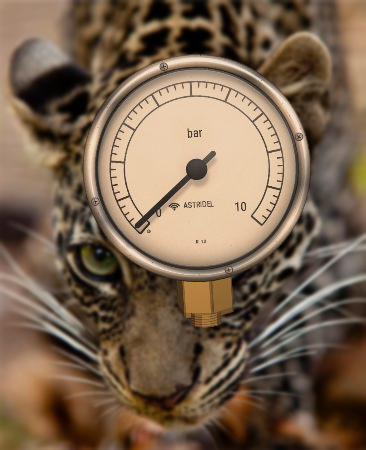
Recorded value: 0.2,bar
